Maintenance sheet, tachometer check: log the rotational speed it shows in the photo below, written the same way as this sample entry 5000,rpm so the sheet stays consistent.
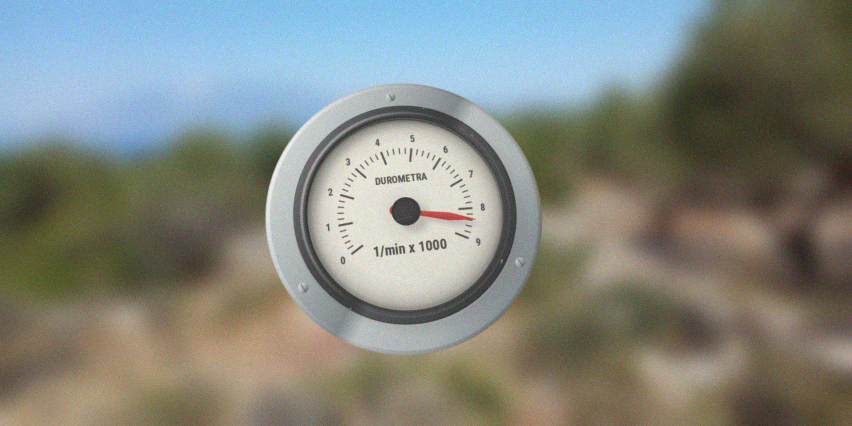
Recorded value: 8400,rpm
